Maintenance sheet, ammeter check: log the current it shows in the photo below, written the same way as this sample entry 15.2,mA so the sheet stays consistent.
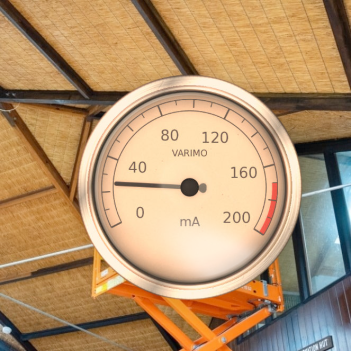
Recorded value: 25,mA
